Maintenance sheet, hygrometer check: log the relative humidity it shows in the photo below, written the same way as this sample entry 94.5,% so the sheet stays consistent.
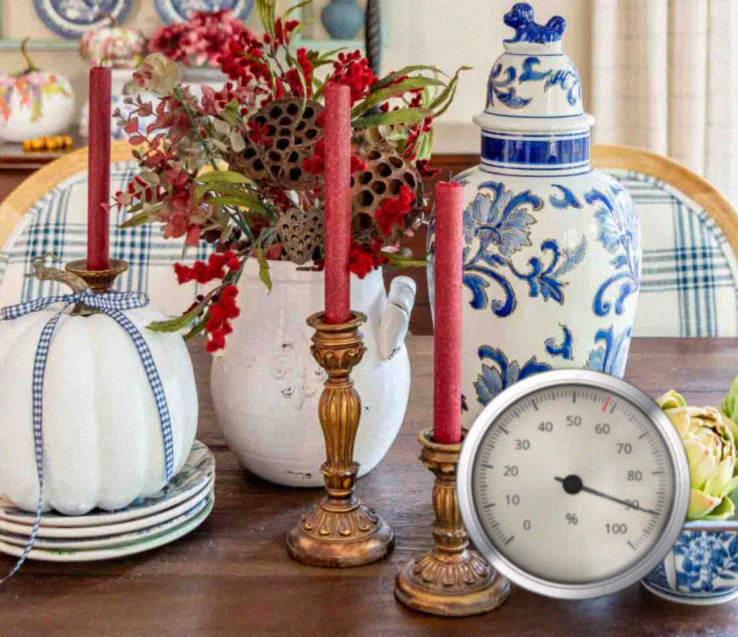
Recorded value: 90,%
